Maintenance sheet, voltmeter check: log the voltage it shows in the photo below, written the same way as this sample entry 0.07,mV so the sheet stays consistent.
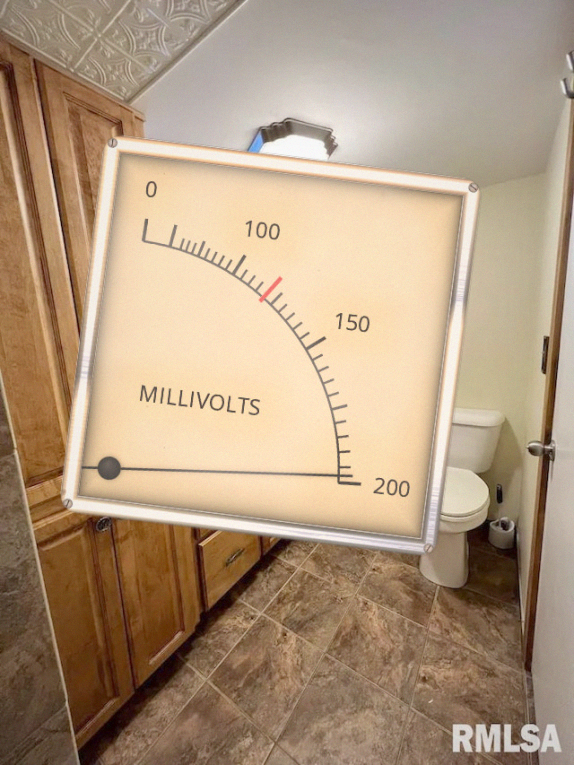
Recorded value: 197.5,mV
